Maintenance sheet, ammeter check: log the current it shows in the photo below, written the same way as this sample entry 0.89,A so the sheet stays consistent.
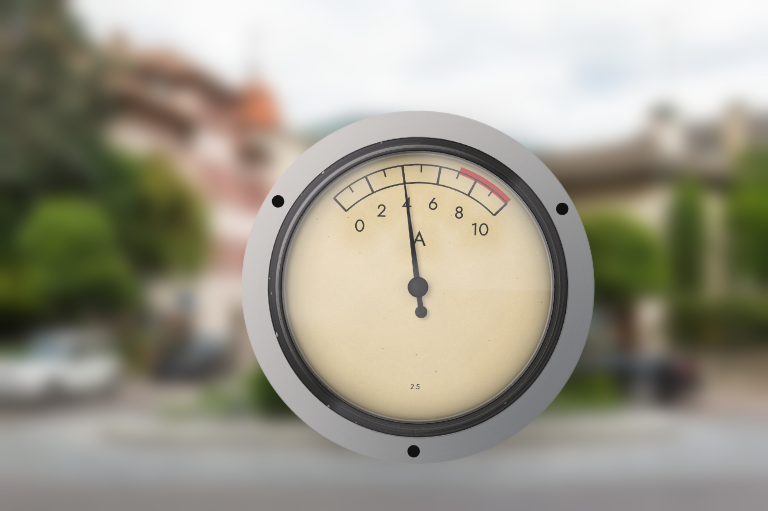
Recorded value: 4,A
